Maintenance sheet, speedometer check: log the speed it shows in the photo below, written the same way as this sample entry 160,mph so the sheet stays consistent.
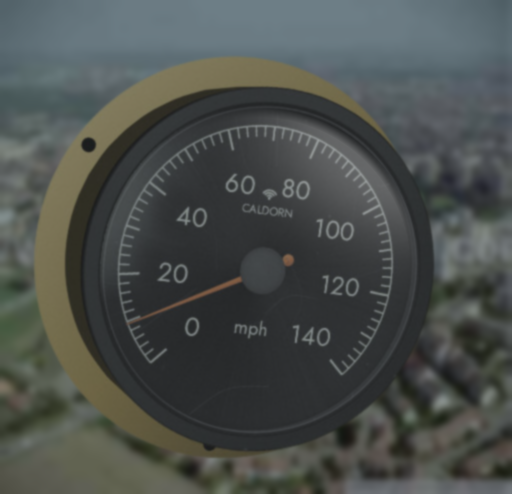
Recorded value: 10,mph
